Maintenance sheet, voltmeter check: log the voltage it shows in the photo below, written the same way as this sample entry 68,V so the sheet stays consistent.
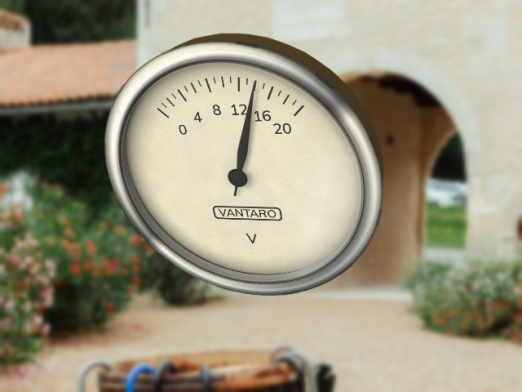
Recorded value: 14,V
